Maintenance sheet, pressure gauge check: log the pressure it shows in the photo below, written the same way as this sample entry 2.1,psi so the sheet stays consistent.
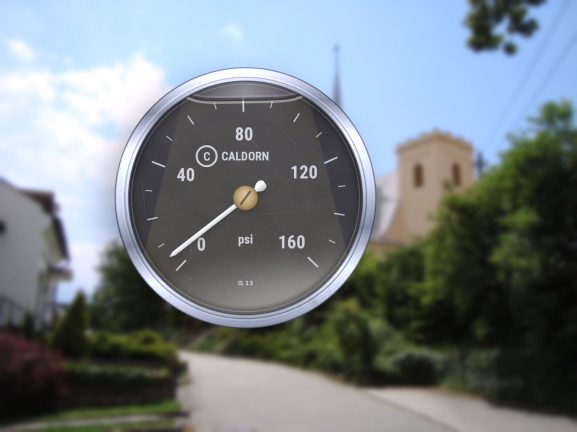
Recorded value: 5,psi
